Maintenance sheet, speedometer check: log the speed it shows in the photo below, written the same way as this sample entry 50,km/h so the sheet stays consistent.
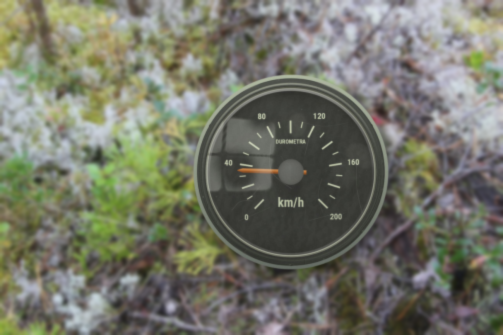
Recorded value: 35,km/h
